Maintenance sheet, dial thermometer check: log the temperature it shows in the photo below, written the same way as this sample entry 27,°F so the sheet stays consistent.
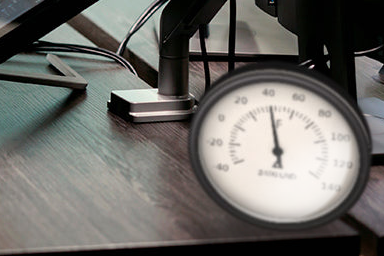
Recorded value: 40,°F
